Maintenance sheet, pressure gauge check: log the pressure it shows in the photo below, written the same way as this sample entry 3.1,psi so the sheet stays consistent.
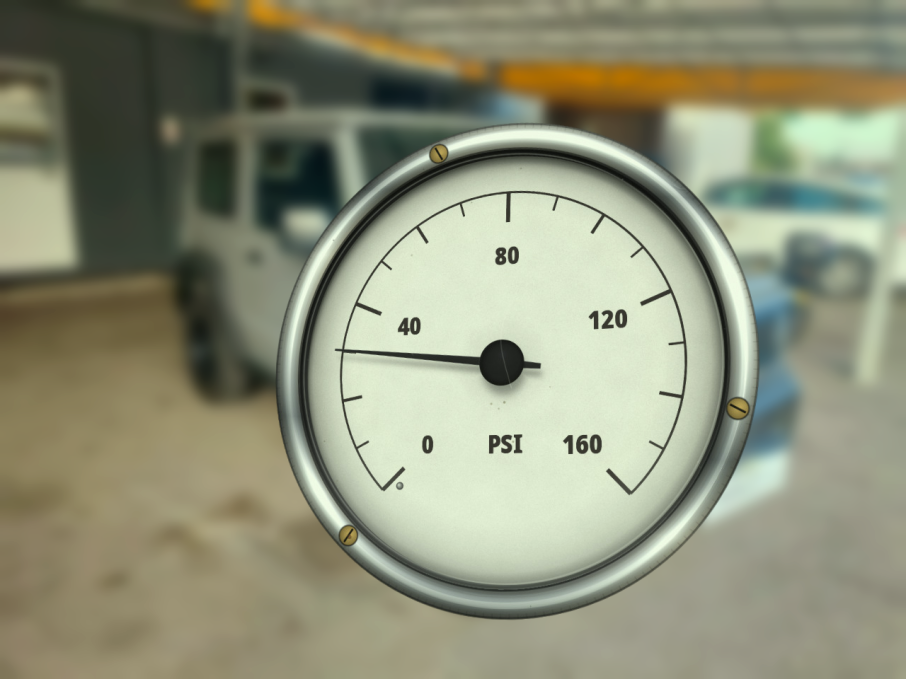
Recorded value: 30,psi
